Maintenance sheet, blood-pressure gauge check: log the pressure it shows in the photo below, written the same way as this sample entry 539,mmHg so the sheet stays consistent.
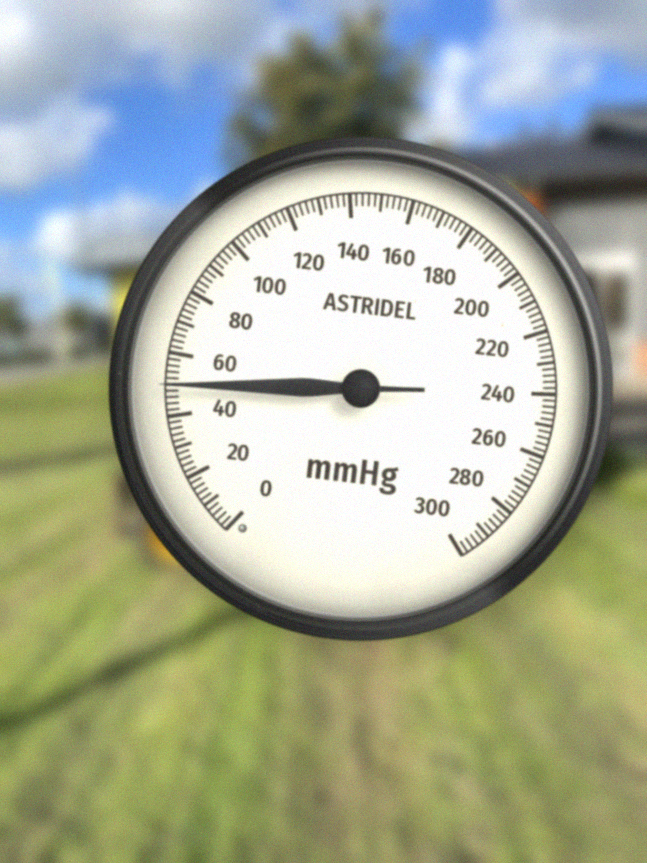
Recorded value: 50,mmHg
